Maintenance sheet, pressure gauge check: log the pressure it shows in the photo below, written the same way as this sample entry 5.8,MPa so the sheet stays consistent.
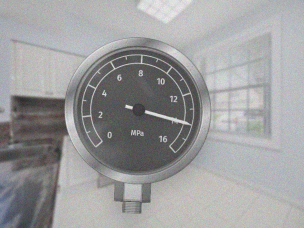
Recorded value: 14,MPa
